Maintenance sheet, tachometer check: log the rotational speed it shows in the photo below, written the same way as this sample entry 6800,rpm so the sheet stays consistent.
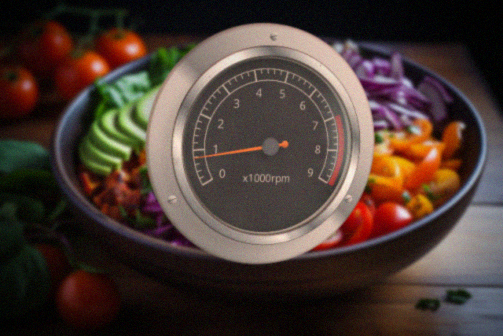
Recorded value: 800,rpm
